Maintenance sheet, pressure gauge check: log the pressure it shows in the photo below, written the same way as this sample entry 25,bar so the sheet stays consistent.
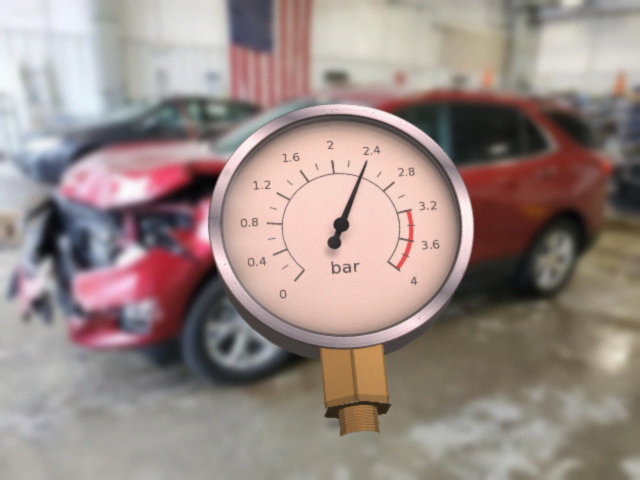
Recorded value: 2.4,bar
